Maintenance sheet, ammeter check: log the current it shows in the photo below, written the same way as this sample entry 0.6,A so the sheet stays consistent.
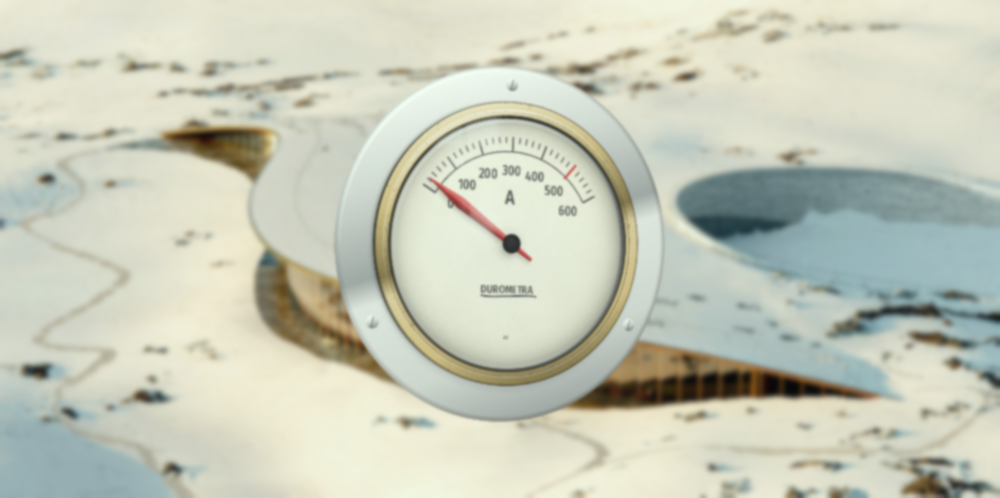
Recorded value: 20,A
